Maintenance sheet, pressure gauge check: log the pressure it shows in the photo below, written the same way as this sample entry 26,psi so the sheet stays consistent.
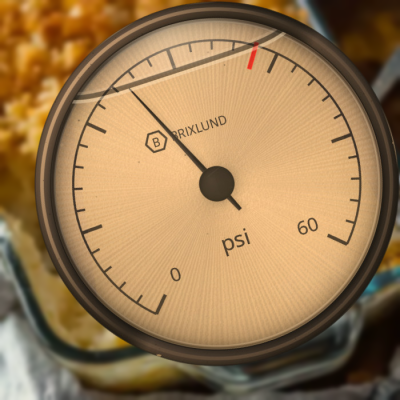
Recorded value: 25,psi
